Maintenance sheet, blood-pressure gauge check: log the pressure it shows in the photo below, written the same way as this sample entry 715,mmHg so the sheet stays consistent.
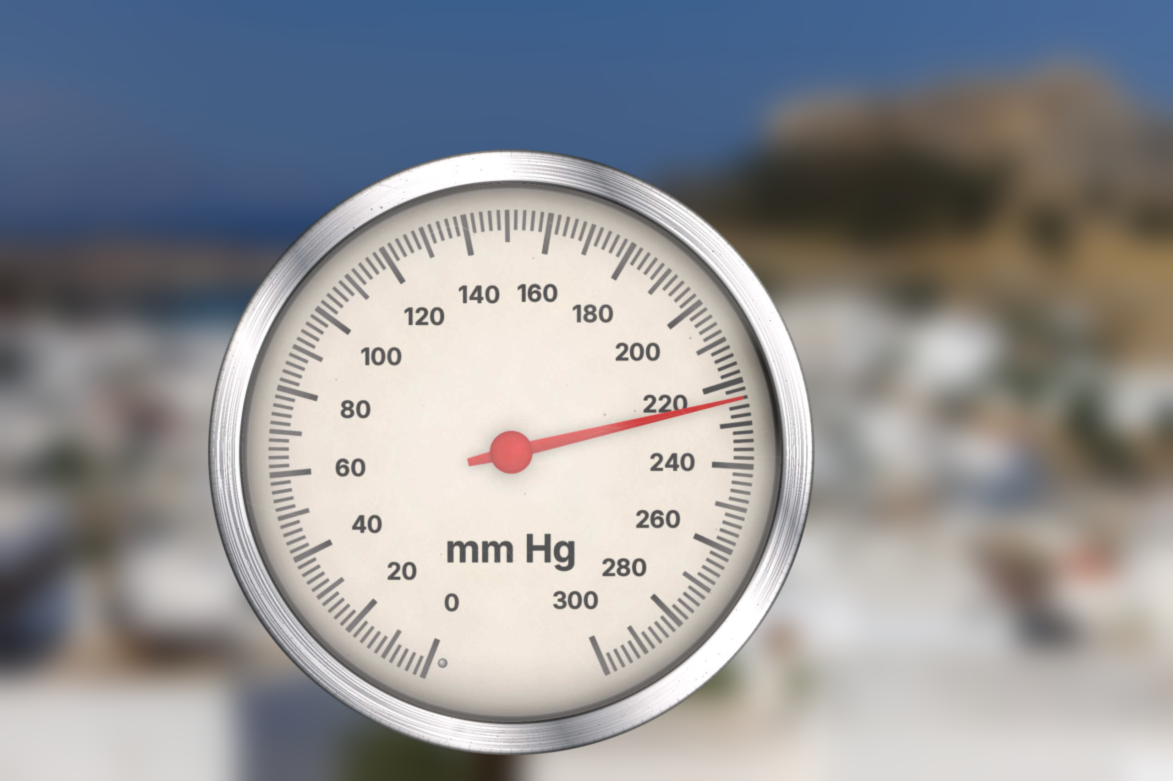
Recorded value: 224,mmHg
